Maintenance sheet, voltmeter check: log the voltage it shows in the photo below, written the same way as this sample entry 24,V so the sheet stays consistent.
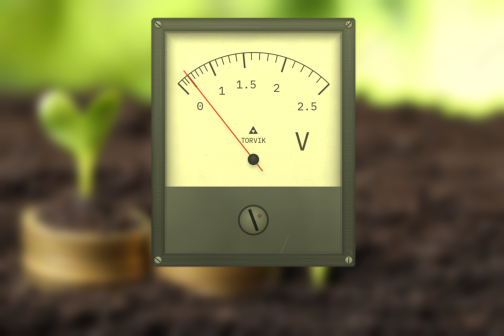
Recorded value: 0.5,V
